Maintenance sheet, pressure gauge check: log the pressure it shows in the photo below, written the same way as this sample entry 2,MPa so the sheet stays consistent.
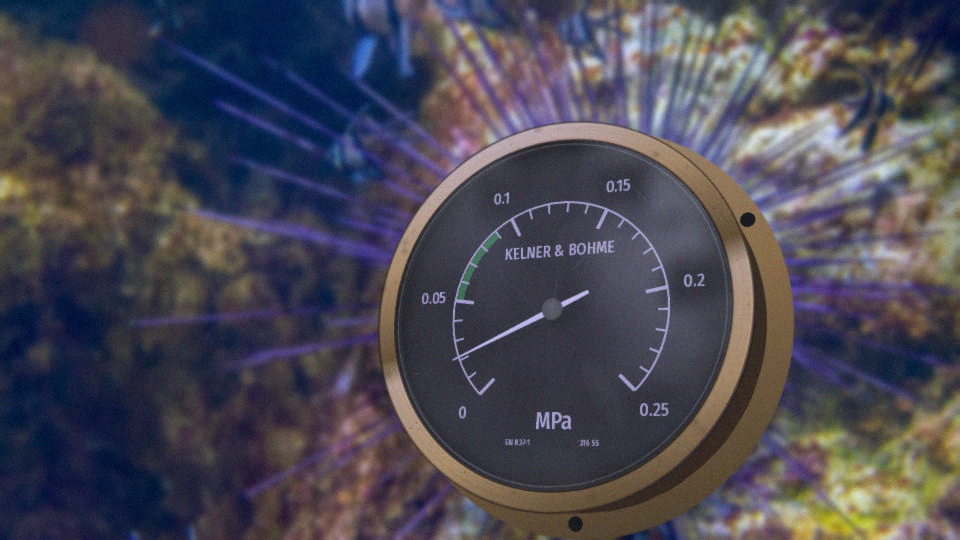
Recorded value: 0.02,MPa
